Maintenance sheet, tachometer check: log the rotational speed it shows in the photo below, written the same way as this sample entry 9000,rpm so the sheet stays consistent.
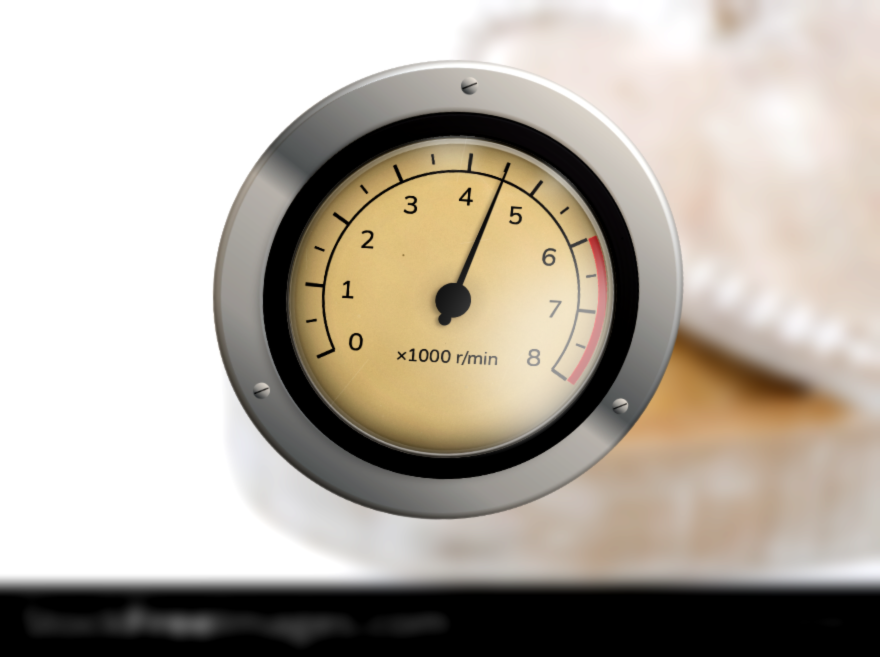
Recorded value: 4500,rpm
